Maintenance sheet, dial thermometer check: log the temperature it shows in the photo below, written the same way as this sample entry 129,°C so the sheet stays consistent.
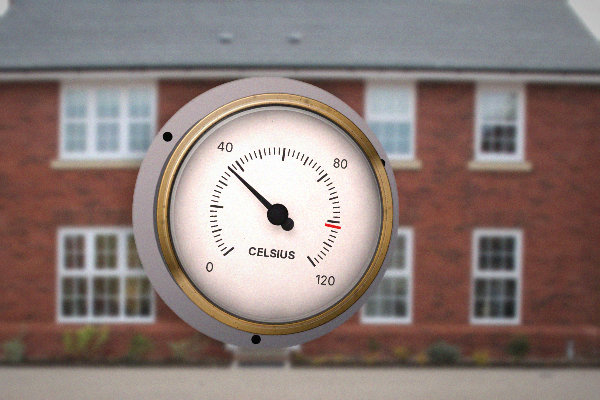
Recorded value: 36,°C
